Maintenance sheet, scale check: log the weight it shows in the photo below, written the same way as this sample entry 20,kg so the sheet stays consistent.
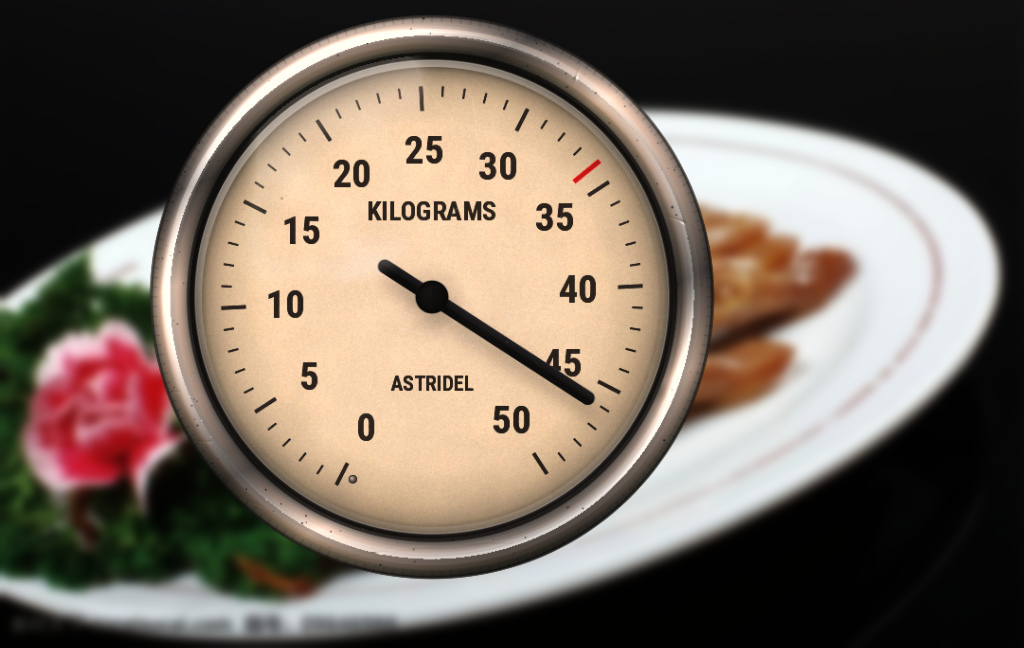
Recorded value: 46,kg
